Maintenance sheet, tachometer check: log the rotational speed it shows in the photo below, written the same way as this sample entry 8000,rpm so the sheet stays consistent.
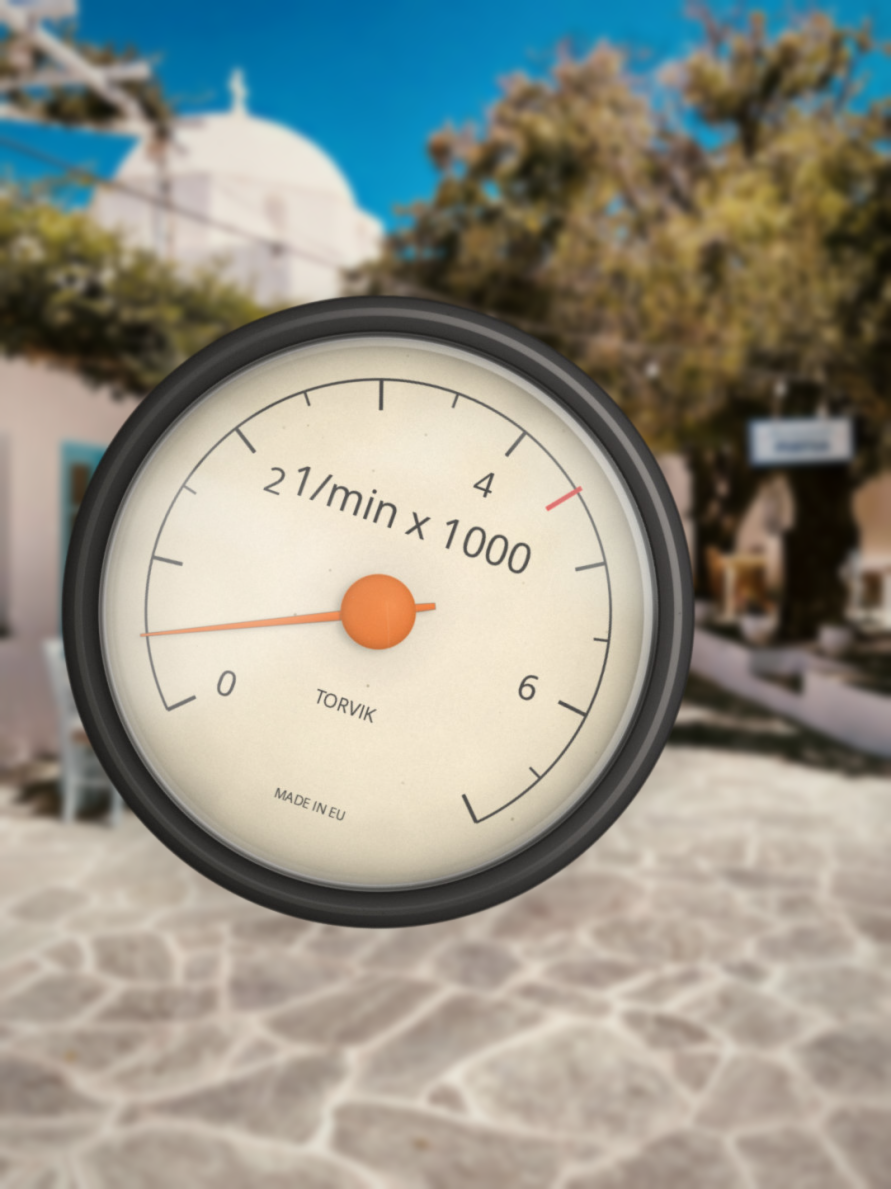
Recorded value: 500,rpm
